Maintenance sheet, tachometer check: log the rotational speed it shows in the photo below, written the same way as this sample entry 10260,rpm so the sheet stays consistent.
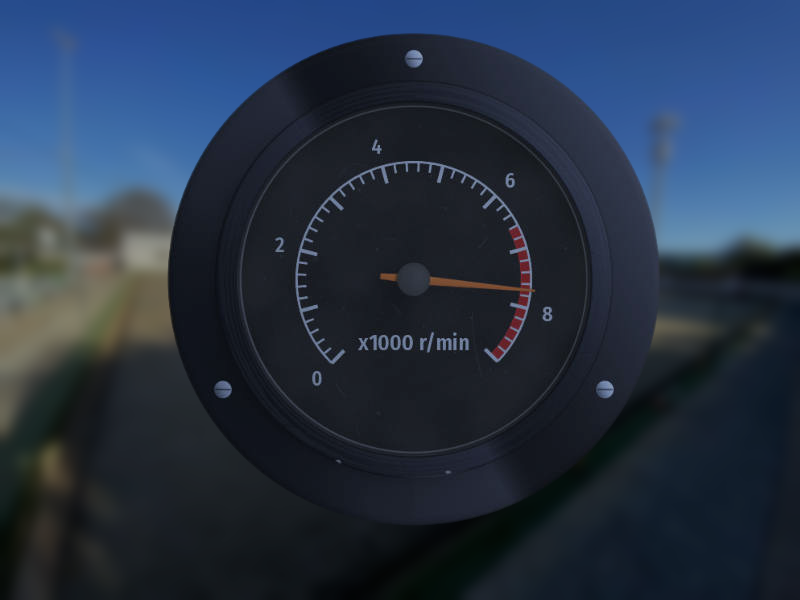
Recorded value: 7700,rpm
